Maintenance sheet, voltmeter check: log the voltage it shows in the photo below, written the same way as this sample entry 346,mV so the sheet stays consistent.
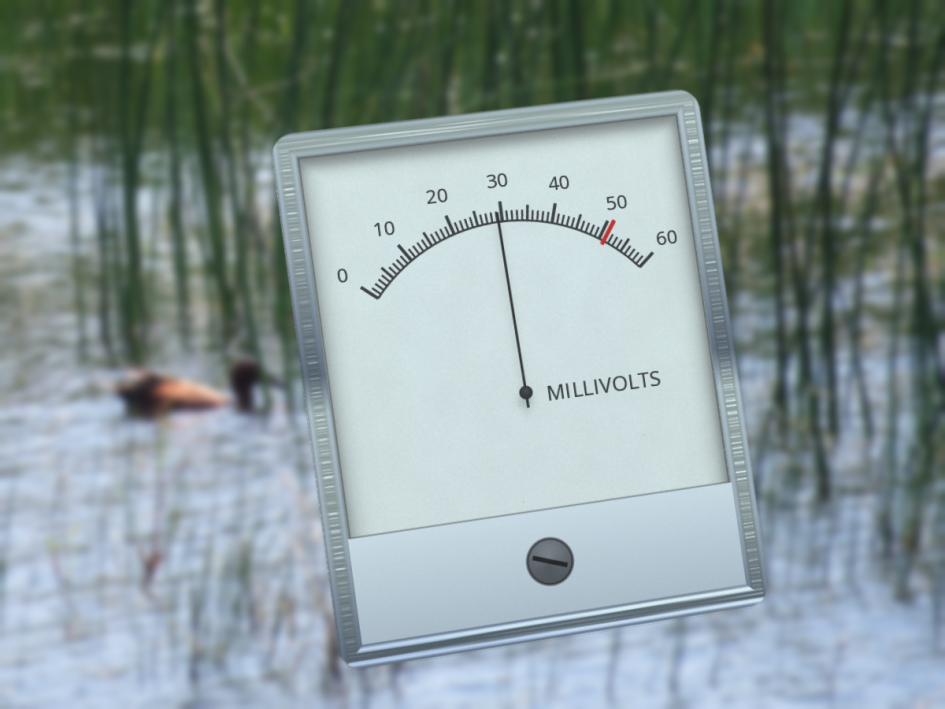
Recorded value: 29,mV
